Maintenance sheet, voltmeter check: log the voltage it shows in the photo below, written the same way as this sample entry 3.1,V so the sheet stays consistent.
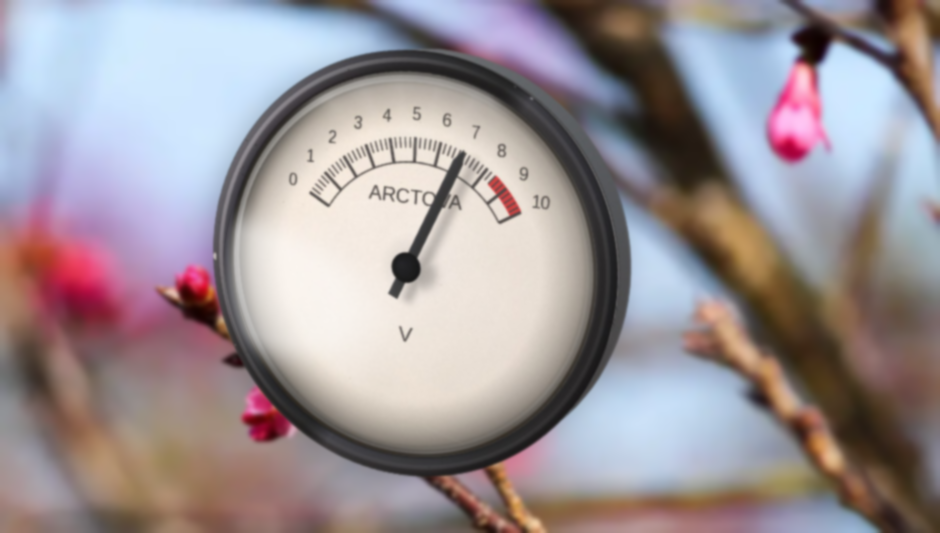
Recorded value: 7,V
